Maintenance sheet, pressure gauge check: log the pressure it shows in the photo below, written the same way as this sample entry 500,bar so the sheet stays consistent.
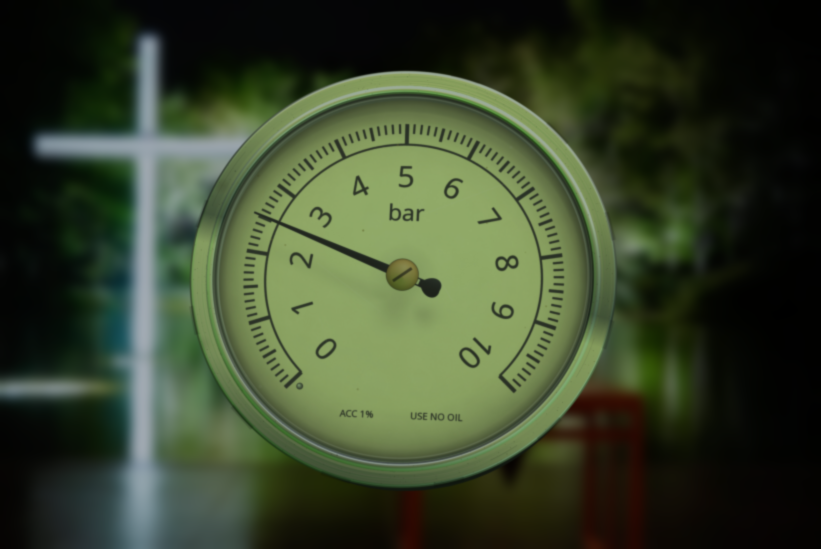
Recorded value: 2.5,bar
